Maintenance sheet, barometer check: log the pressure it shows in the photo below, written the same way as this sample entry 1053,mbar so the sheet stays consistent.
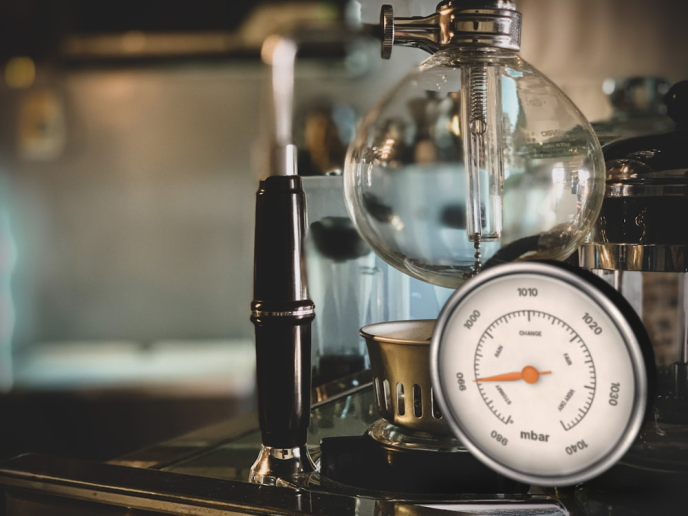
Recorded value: 990,mbar
